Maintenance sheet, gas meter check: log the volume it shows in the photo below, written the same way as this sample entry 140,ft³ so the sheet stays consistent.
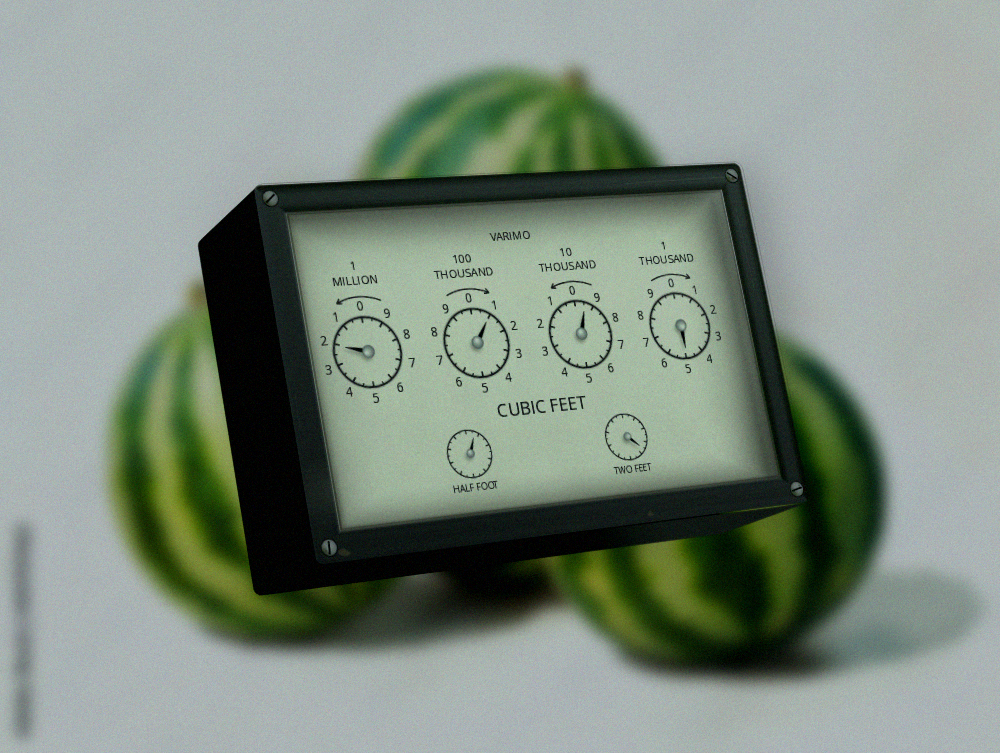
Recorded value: 209500,ft³
